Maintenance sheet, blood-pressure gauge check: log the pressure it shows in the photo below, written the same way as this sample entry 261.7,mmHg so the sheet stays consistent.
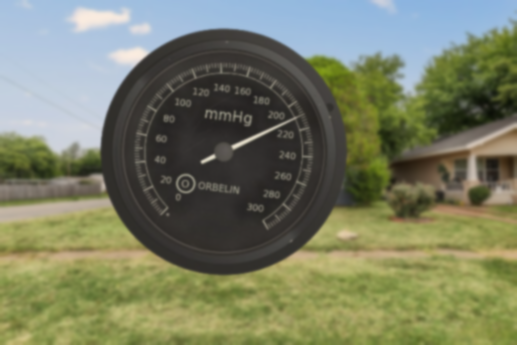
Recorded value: 210,mmHg
